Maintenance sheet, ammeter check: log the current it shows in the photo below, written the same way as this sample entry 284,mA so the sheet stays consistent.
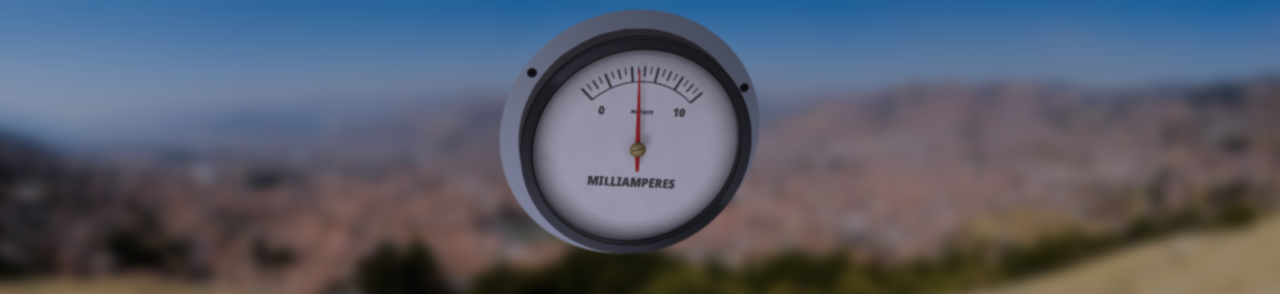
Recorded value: 4.5,mA
